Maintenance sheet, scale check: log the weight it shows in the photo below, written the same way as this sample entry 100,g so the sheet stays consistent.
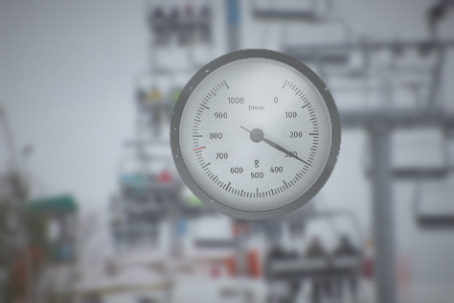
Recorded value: 300,g
